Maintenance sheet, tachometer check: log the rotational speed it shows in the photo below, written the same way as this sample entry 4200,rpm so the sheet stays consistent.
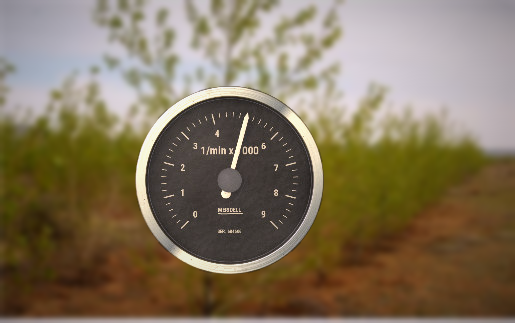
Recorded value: 5000,rpm
